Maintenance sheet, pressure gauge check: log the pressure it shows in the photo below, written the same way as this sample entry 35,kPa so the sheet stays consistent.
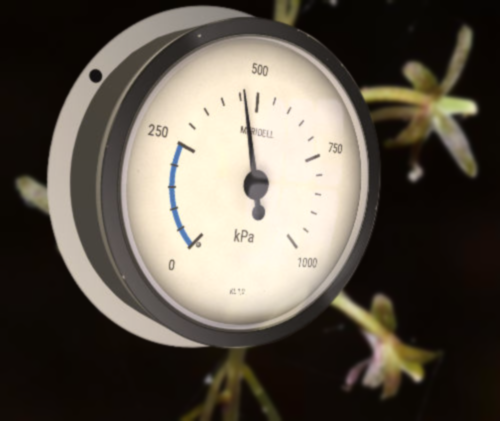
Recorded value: 450,kPa
